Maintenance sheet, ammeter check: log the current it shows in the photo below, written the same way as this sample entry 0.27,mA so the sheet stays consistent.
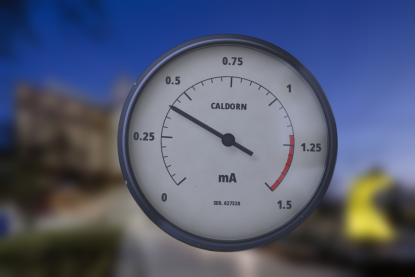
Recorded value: 0.4,mA
